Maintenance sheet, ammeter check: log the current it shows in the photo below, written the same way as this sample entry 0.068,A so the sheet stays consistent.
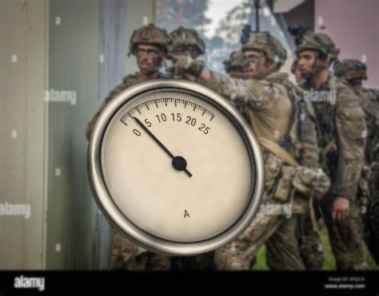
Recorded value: 2.5,A
